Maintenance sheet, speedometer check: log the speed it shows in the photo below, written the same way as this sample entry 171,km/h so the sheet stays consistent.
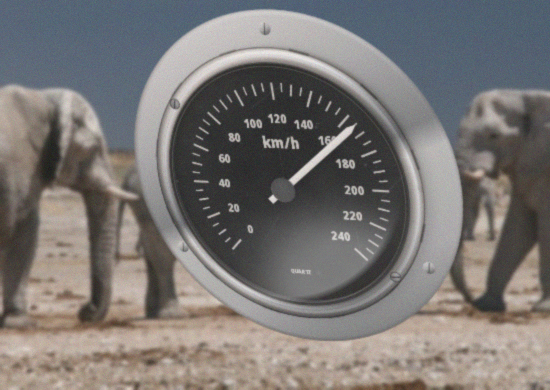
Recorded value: 165,km/h
